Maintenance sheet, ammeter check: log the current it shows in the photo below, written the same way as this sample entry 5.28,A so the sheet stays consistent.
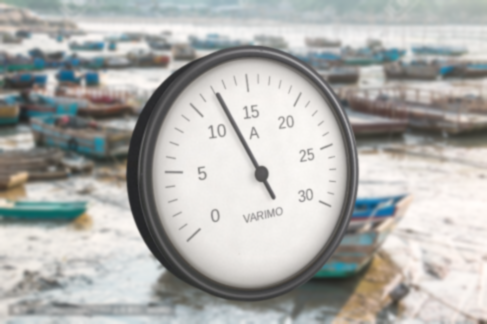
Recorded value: 12,A
